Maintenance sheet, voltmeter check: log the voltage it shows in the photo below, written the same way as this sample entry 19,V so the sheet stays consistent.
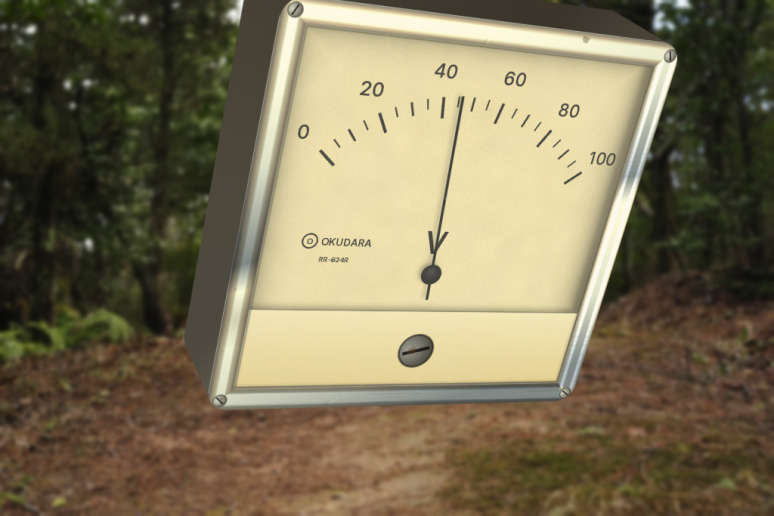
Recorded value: 45,V
